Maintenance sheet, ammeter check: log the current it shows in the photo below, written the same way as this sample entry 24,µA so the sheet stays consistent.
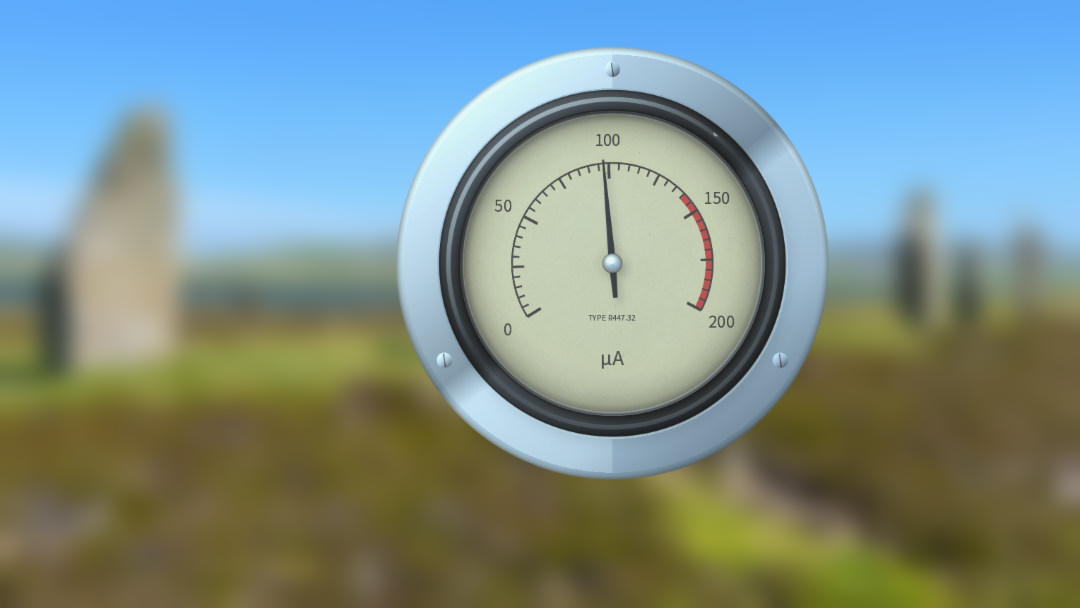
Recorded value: 97.5,µA
